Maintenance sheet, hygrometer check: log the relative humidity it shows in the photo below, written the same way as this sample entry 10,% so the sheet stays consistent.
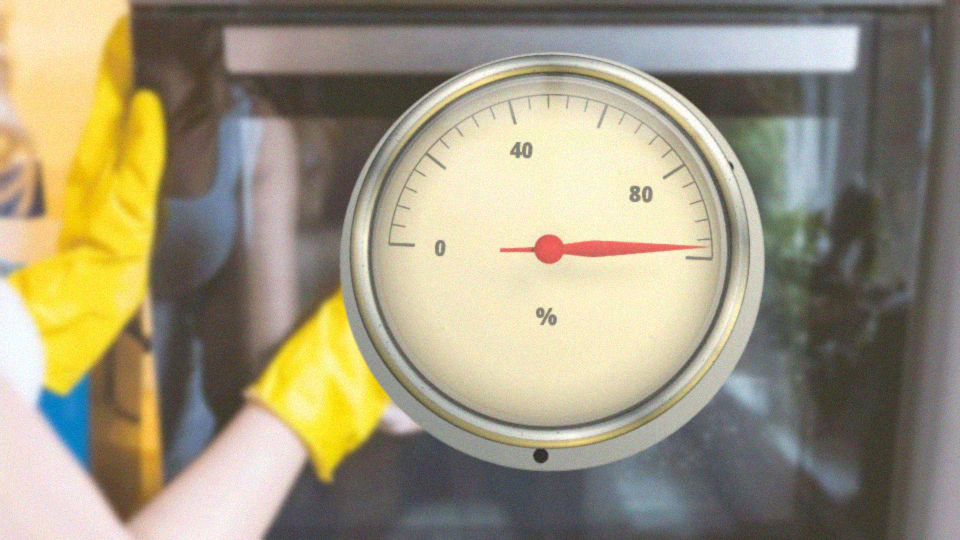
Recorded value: 98,%
